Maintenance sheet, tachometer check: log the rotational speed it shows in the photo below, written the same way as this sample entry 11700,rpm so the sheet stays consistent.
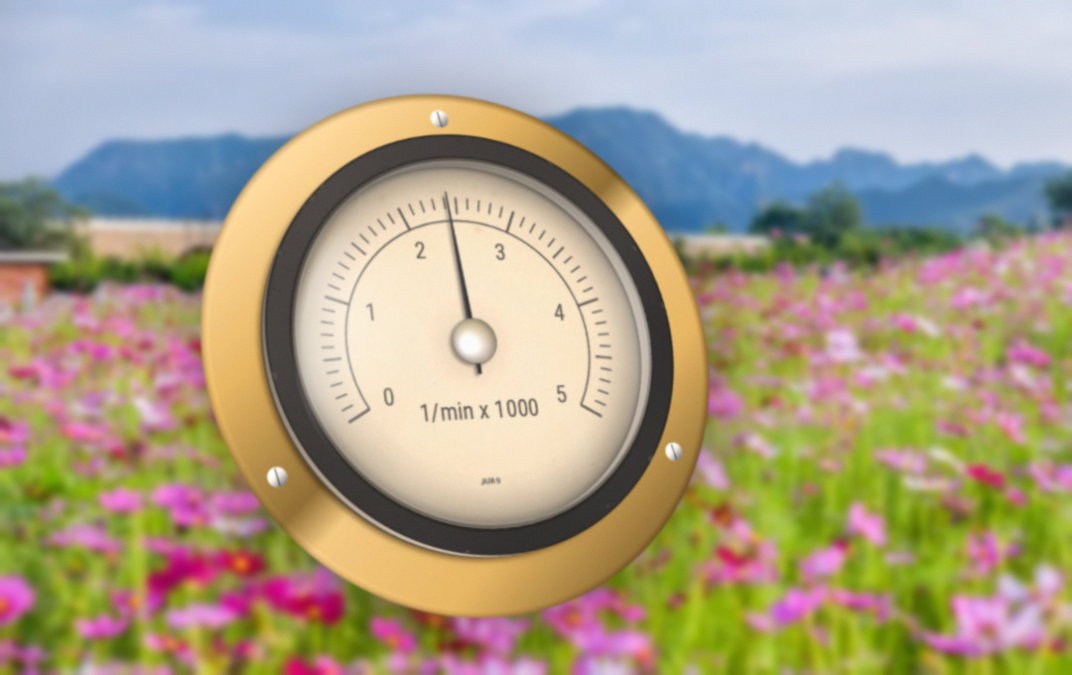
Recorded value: 2400,rpm
